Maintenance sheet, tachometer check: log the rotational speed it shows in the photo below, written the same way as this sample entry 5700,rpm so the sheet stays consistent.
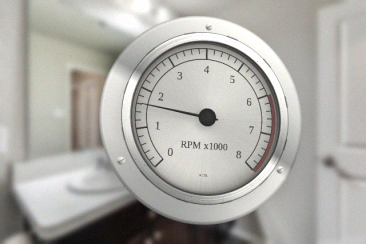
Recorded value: 1600,rpm
